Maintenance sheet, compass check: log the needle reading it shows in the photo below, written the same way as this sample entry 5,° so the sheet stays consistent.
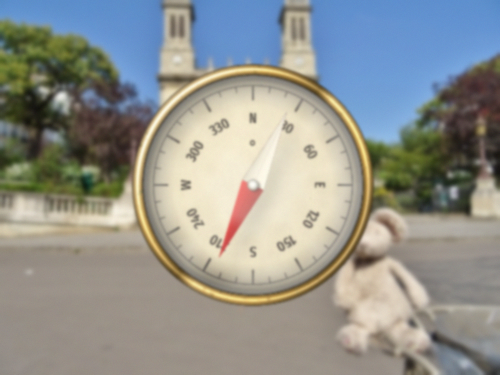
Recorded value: 205,°
